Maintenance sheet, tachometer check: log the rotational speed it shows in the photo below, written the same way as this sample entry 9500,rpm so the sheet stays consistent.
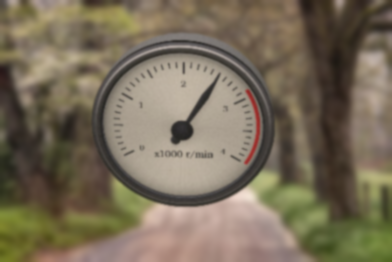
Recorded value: 2500,rpm
